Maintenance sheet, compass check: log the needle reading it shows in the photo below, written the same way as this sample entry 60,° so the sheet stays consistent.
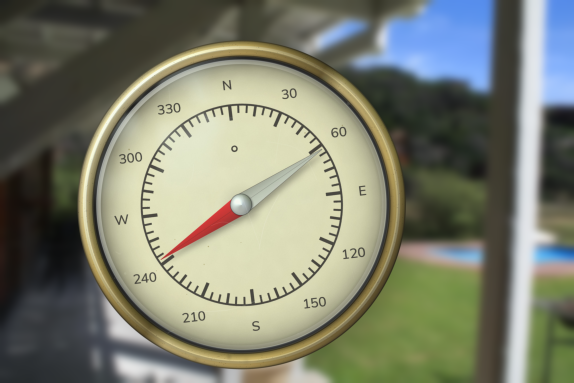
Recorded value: 242.5,°
